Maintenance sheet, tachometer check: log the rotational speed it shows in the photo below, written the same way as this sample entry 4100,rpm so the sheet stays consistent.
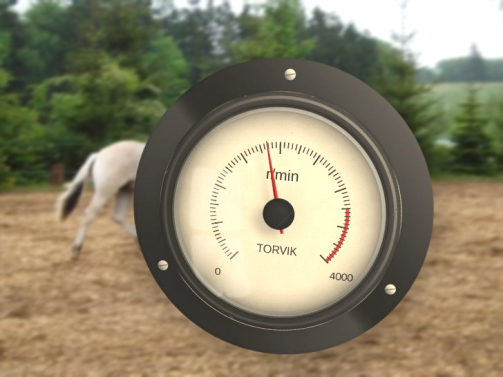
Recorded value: 1850,rpm
